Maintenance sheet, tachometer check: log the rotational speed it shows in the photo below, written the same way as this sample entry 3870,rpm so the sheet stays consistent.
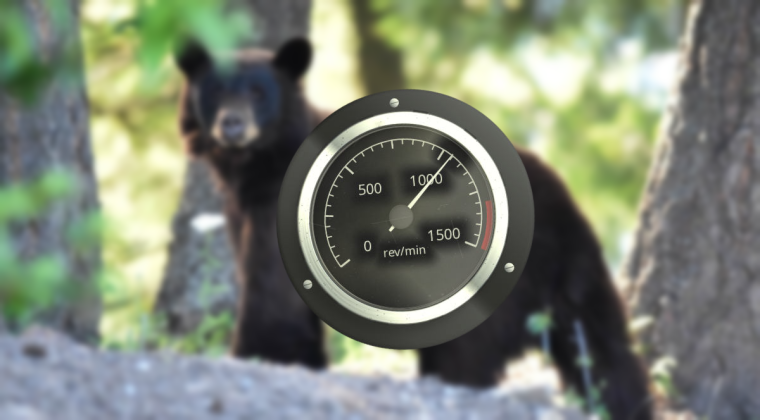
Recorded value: 1050,rpm
